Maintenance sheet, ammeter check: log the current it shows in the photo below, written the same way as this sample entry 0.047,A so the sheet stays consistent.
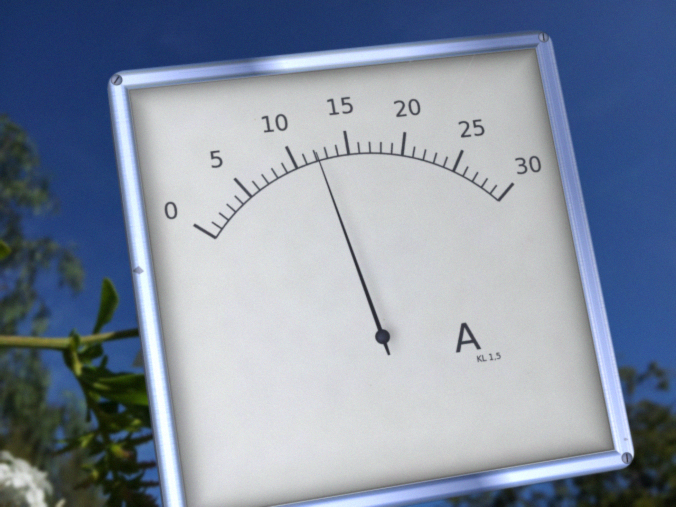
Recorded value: 12,A
